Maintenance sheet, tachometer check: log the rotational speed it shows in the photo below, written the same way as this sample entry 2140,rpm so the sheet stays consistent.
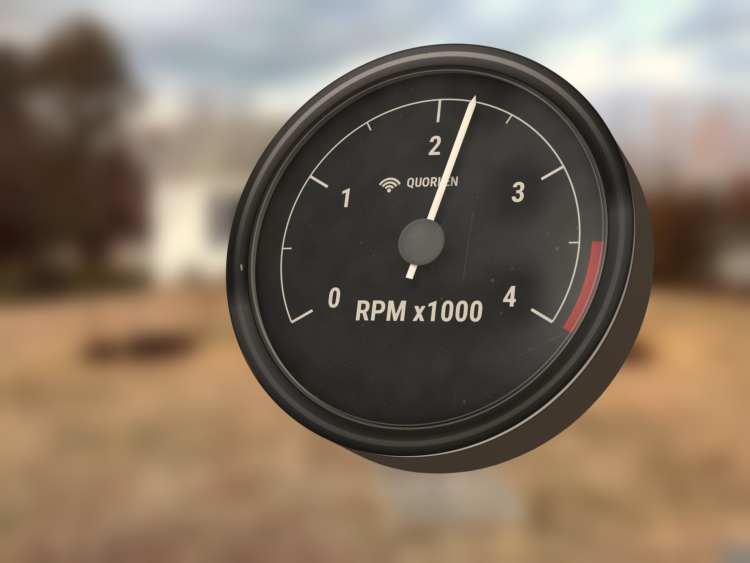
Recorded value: 2250,rpm
